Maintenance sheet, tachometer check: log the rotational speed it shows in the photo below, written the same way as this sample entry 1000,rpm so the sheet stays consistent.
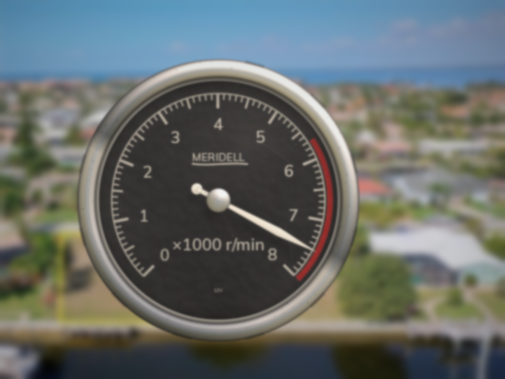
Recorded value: 7500,rpm
